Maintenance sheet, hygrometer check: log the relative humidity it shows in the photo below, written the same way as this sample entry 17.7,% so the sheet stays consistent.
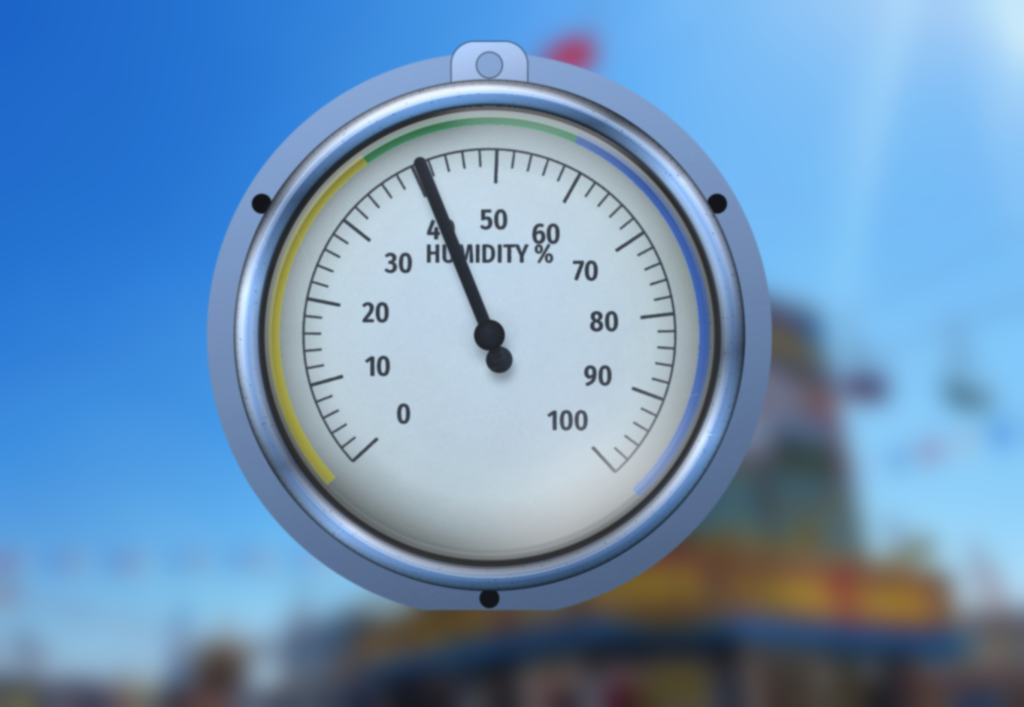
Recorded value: 41,%
